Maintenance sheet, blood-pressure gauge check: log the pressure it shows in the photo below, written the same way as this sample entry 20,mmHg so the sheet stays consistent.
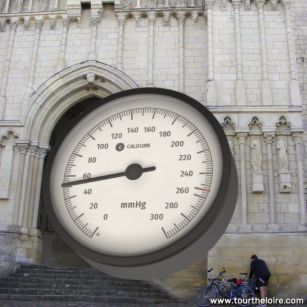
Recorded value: 50,mmHg
